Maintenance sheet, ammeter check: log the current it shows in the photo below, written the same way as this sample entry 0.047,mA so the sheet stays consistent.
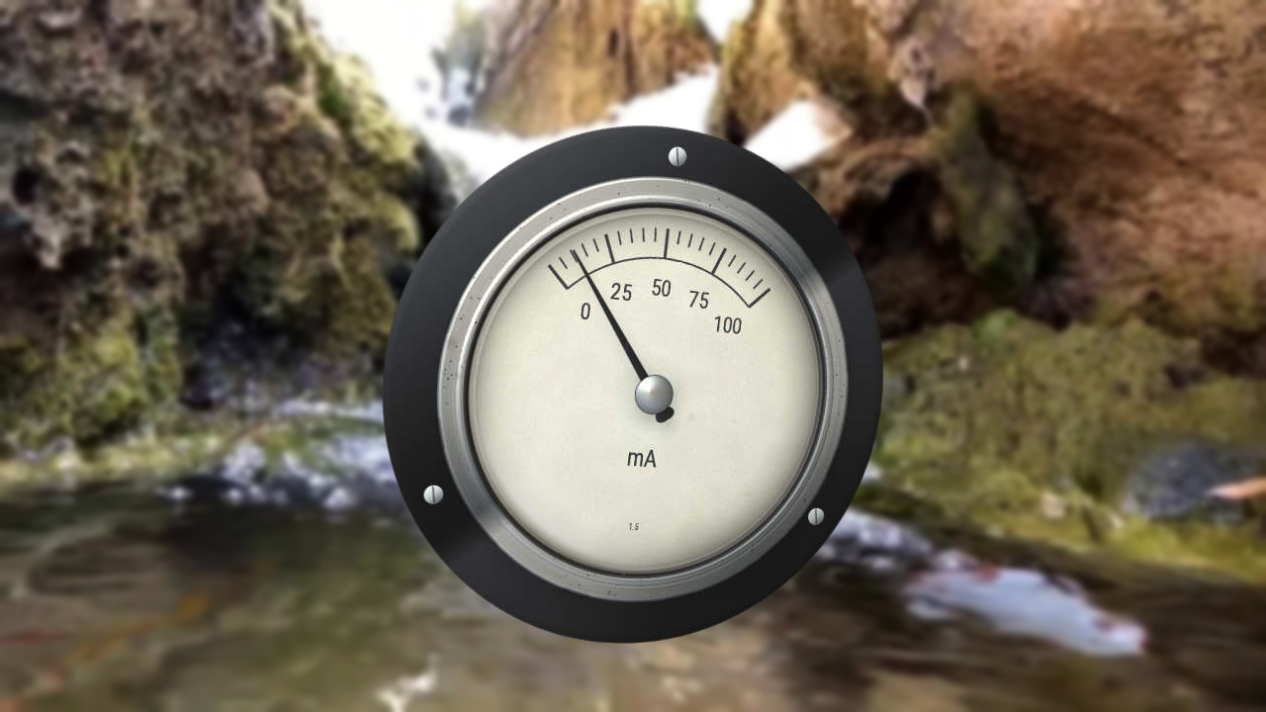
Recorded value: 10,mA
